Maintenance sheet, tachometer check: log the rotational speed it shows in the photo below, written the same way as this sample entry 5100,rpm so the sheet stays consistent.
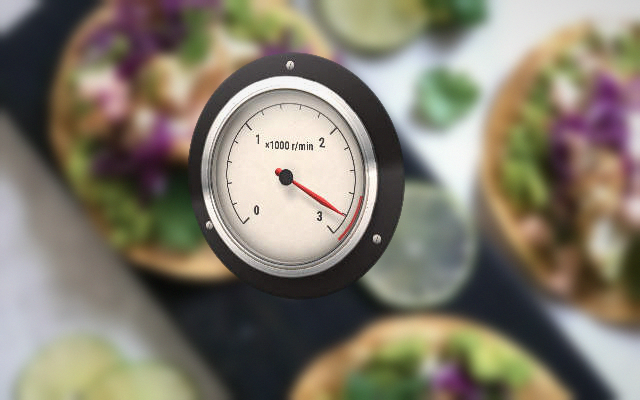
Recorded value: 2800,rpm
